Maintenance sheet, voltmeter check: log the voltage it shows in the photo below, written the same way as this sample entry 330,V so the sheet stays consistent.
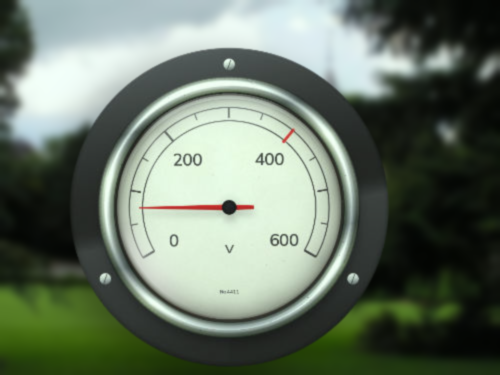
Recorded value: 75,V
